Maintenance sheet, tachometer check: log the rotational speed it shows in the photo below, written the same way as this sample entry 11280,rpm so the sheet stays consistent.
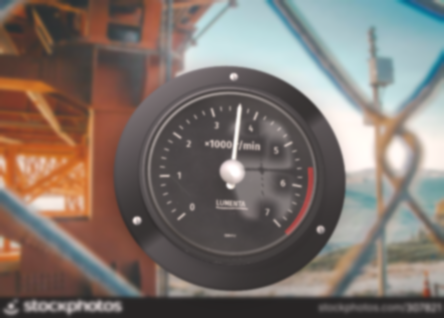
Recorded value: 3600,rpm
